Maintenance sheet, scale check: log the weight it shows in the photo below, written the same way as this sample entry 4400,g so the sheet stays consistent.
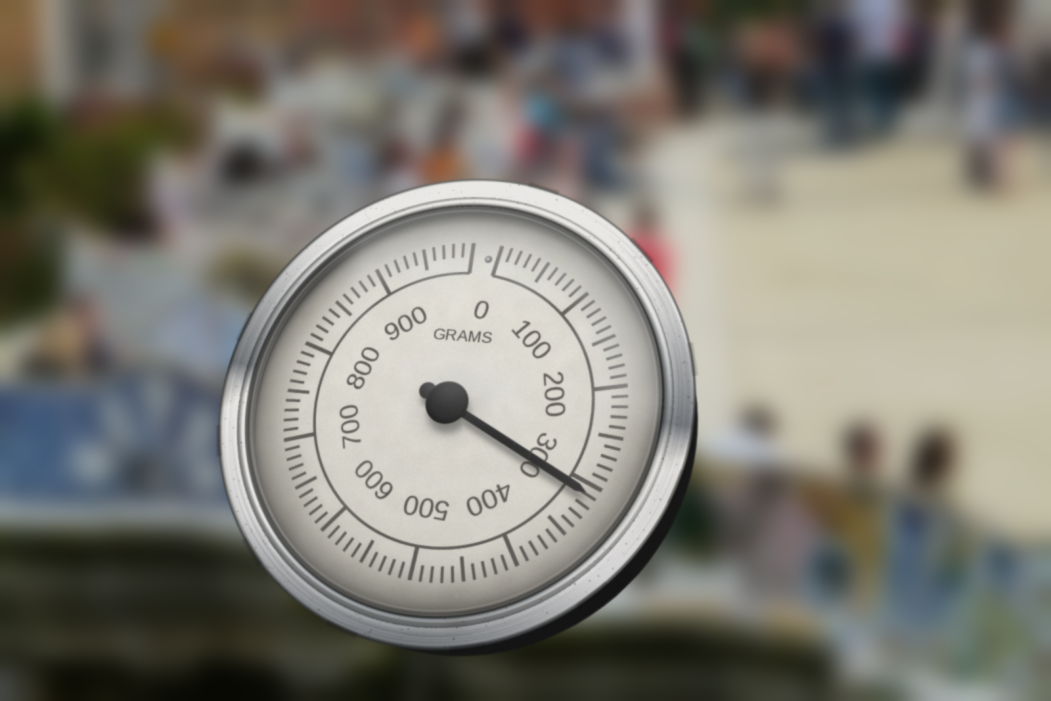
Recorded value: 310,g
